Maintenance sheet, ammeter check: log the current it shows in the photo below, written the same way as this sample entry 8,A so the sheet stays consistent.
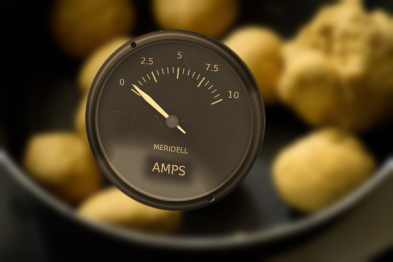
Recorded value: 0.5,A
